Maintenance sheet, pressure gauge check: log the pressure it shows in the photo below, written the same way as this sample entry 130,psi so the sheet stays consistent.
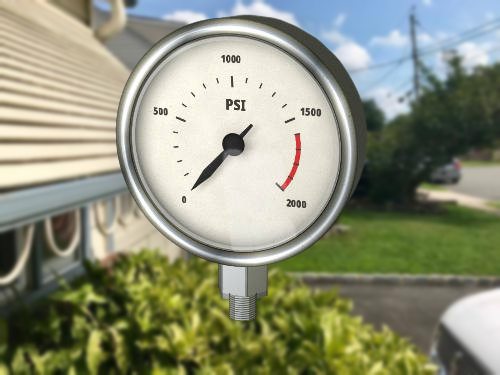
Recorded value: 0,psi
